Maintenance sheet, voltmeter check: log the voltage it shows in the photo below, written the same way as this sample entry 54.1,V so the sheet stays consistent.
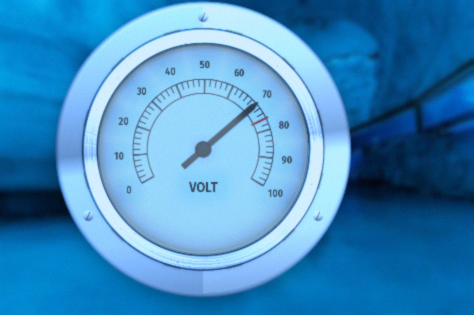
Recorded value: 70,V
